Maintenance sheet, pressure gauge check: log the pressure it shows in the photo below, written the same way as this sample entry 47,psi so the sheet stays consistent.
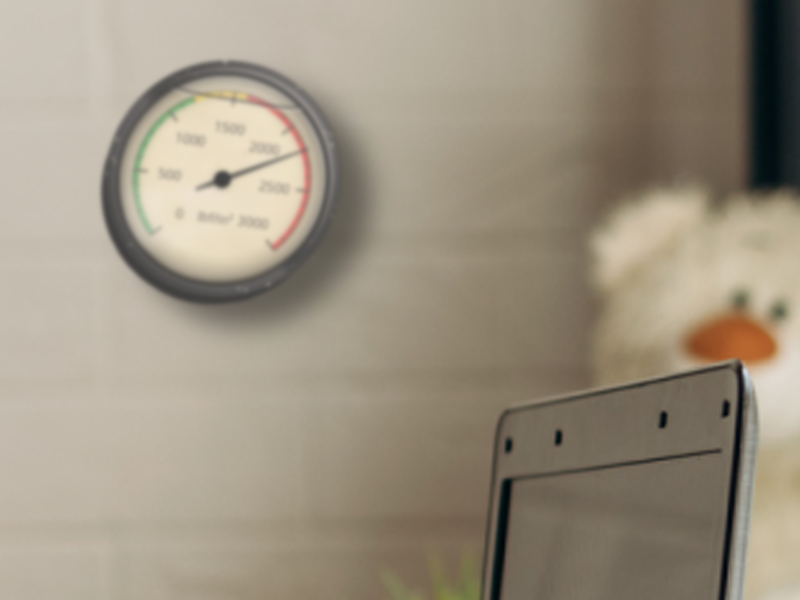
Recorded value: 2200,psi
